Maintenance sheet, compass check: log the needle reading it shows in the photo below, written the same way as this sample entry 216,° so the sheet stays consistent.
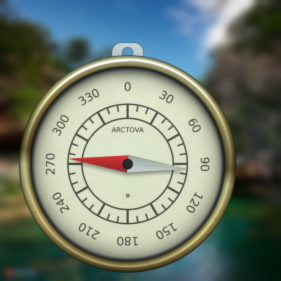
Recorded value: 275,°
